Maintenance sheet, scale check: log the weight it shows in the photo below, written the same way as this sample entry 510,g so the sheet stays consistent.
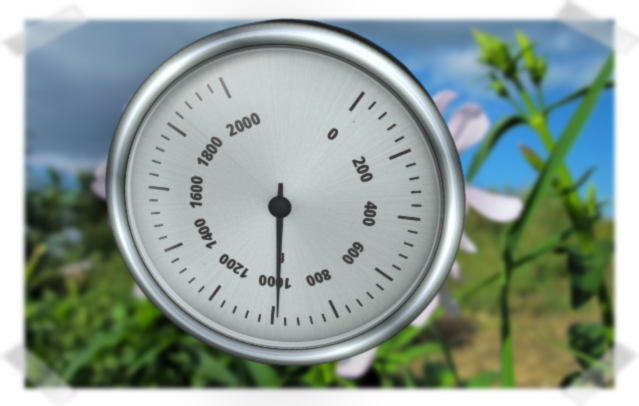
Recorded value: 980,g
